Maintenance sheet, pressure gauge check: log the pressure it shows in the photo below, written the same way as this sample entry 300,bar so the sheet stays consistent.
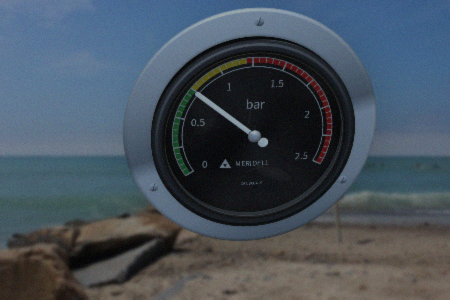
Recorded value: 0.75,bar
